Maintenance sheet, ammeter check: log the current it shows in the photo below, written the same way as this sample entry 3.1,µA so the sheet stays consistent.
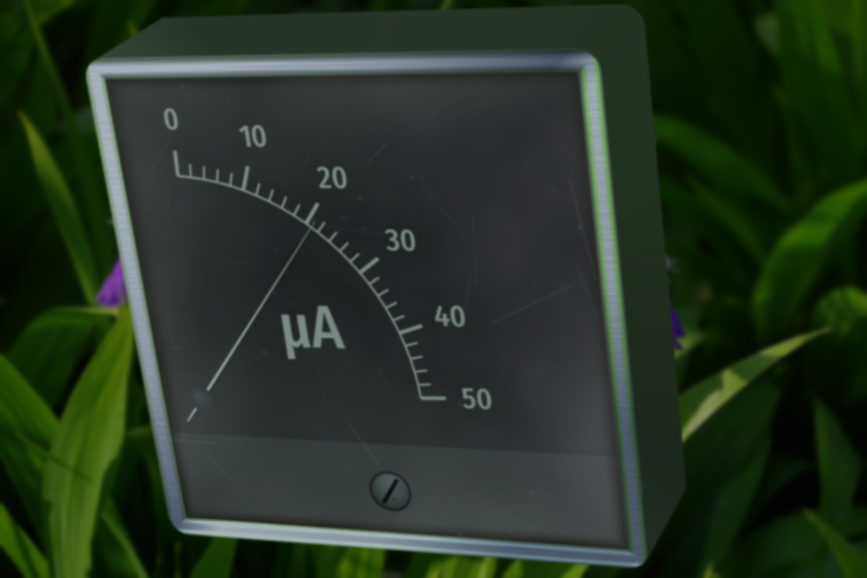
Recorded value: 21,µA
